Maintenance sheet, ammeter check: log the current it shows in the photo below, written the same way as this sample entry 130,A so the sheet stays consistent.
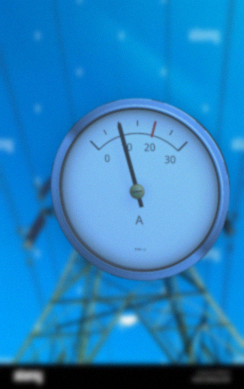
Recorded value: 10,A
